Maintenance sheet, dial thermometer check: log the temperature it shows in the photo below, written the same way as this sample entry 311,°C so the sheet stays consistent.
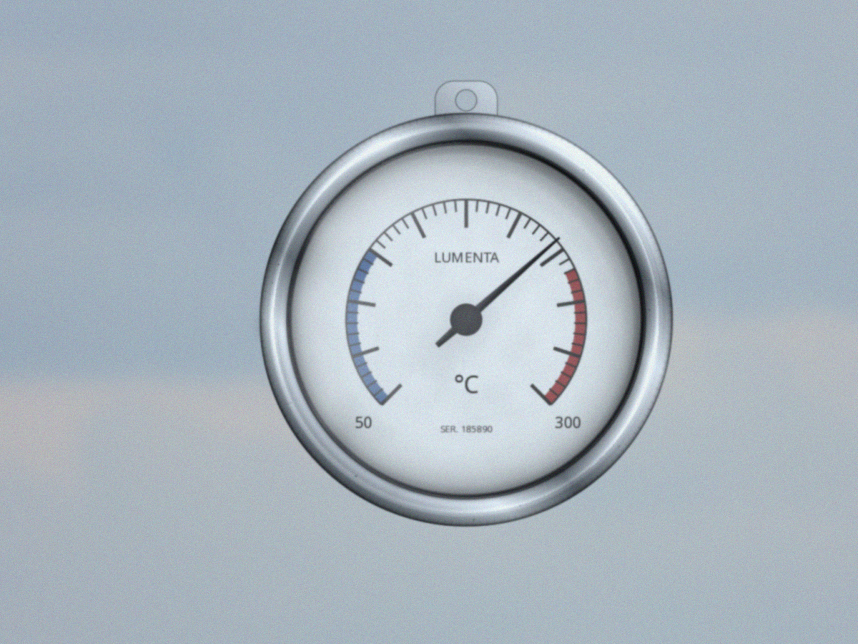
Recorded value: 220,°C
